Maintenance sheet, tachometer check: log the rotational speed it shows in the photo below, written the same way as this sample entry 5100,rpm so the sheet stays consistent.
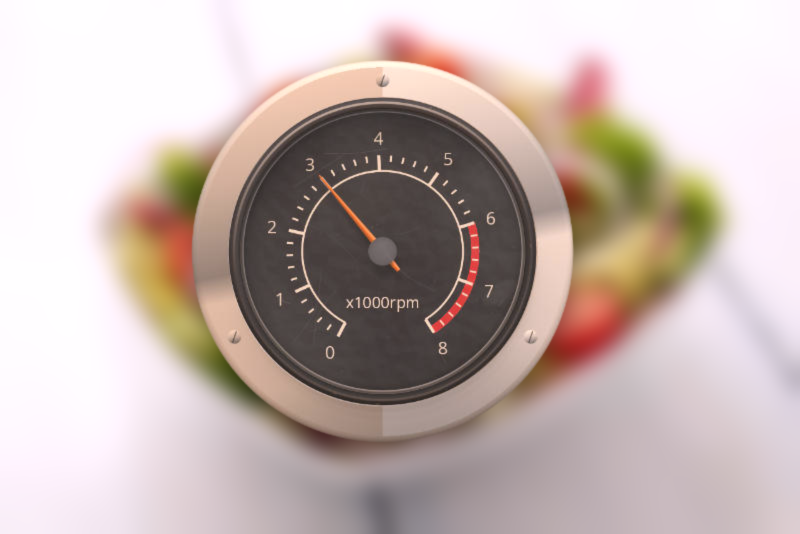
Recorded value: 3000,rpm
